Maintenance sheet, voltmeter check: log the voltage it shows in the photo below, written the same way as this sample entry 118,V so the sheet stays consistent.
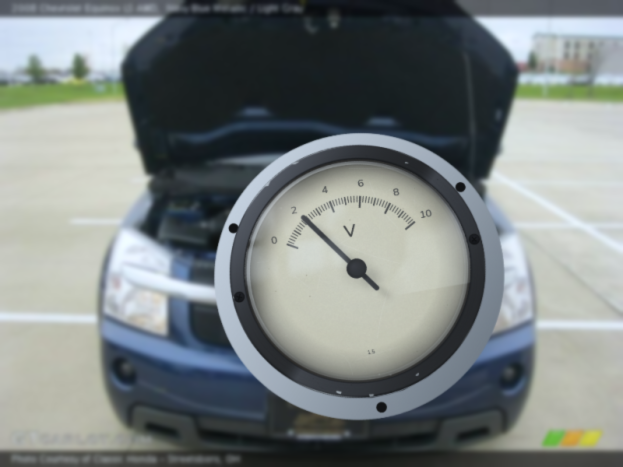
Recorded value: 2,V
